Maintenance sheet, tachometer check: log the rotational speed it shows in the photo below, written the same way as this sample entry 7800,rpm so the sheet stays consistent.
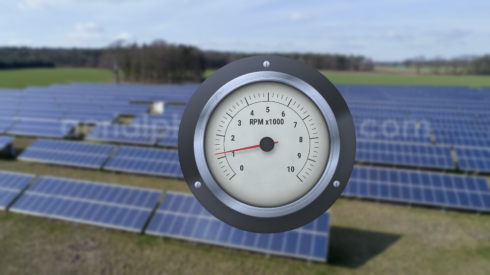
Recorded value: 1200,rpm
